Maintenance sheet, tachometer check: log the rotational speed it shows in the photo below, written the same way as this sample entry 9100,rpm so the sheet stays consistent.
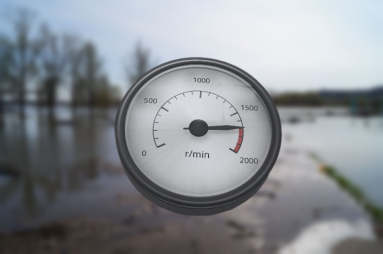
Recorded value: 1700,rpm
